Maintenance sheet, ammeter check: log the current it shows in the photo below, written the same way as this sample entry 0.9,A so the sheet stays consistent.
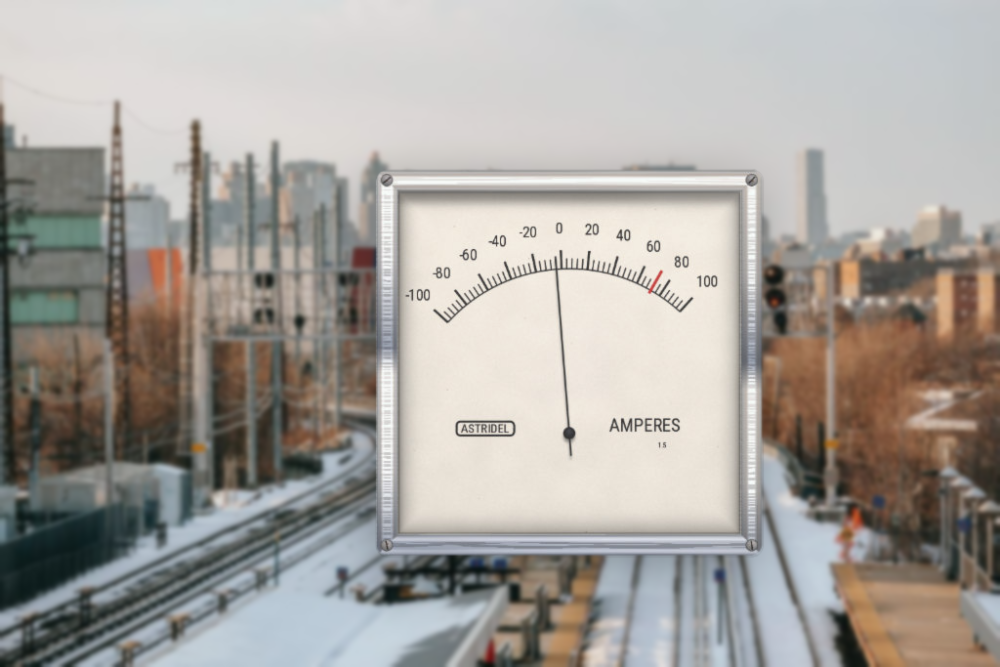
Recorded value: -4,A
